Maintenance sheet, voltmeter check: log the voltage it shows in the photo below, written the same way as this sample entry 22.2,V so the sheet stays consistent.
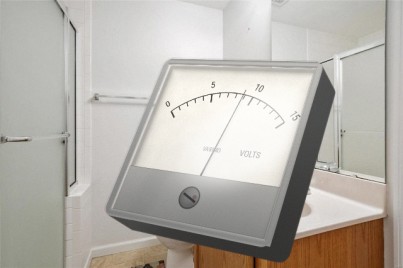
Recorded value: 9,V
